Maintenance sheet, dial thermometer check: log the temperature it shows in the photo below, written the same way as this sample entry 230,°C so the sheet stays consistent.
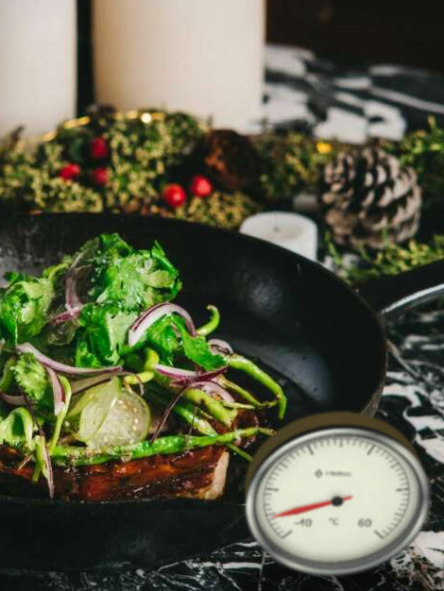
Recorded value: -30,°C
